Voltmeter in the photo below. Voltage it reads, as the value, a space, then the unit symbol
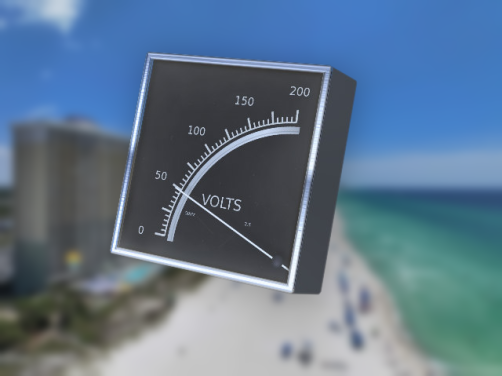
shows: 50 V
